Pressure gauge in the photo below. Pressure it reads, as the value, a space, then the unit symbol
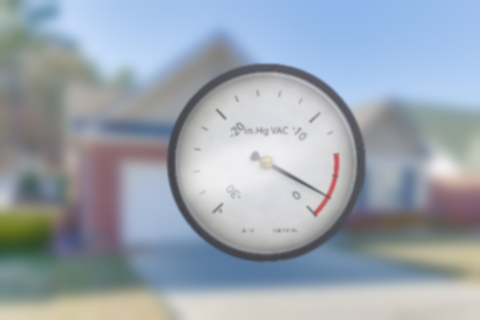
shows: -2 inHg
